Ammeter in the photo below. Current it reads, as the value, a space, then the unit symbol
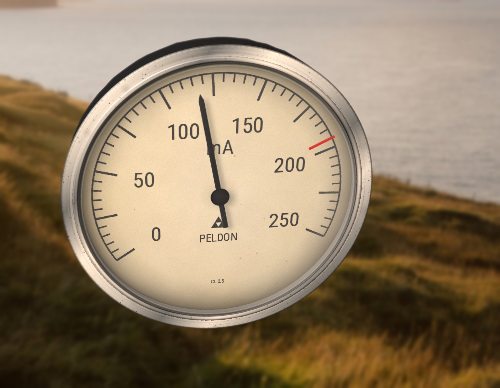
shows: 117.5 mA
